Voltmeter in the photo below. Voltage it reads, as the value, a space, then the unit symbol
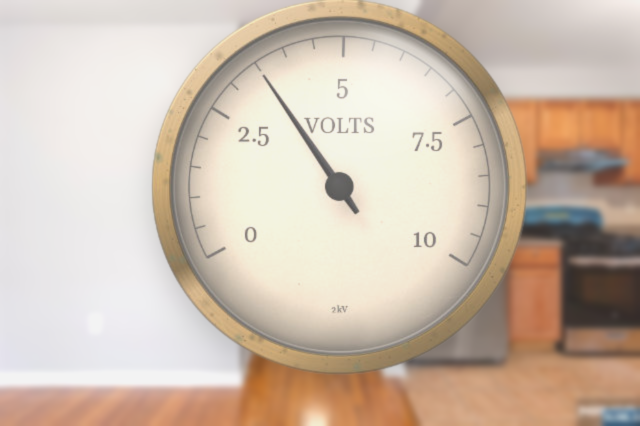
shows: 3.5 V
